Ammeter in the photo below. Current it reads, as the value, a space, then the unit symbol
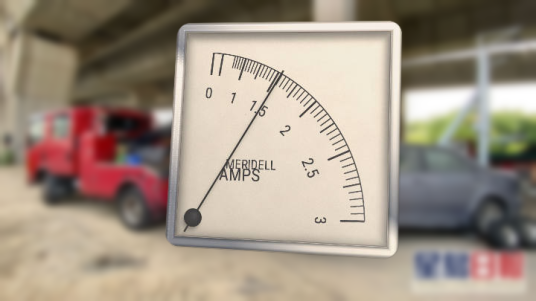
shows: 1.55 A
